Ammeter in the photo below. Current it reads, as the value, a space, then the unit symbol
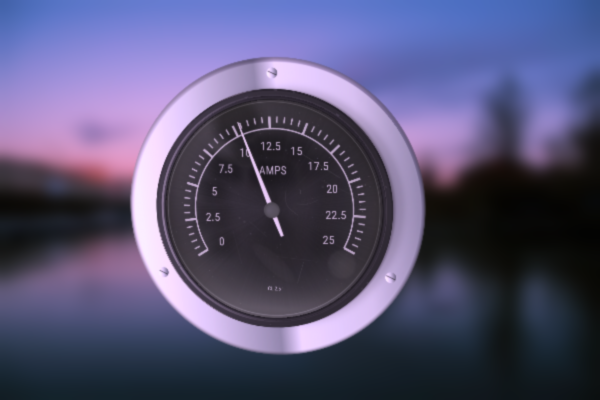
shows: 10.5 A
